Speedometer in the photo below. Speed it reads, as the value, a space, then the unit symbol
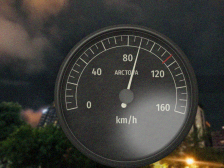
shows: 90 km/h
